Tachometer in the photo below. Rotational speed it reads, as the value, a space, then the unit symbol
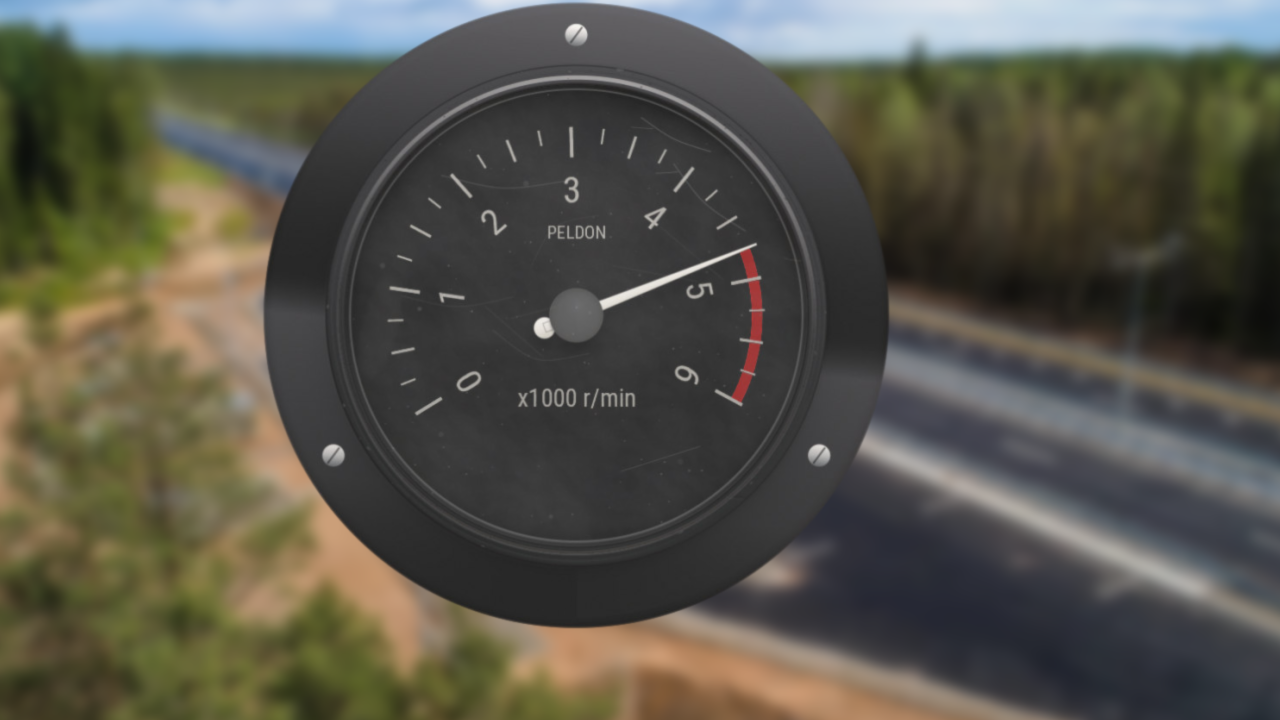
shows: 4750 rpm
